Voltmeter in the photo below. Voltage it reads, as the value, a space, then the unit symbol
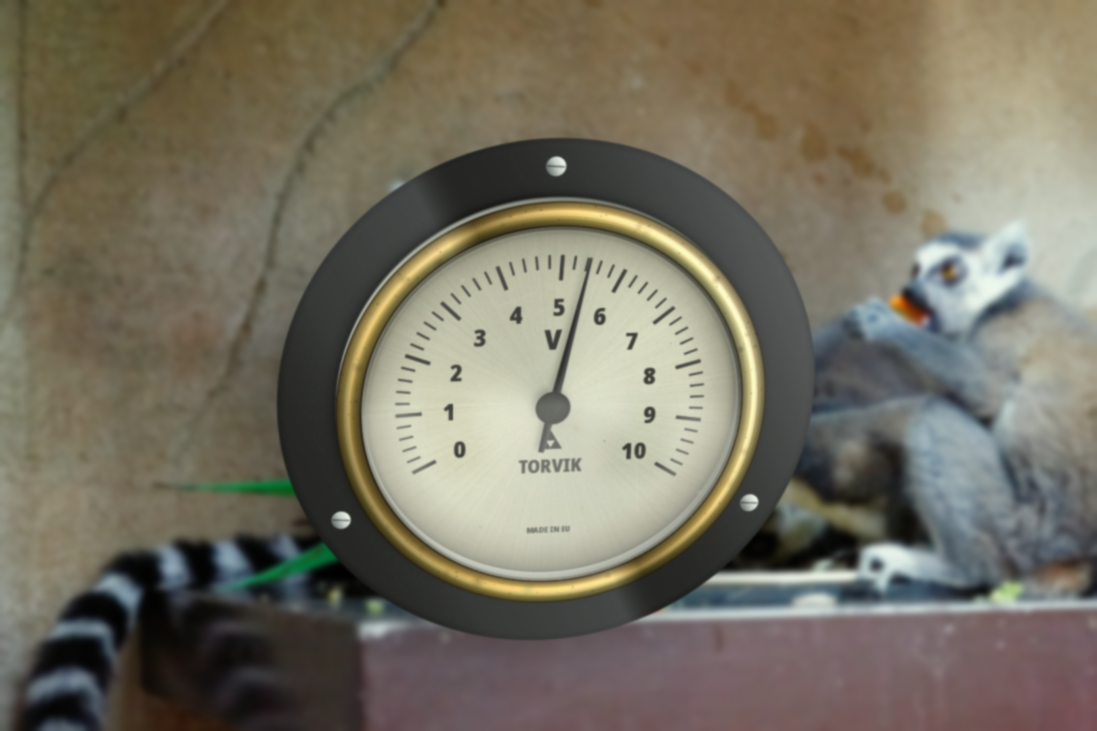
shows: 5.4 V
